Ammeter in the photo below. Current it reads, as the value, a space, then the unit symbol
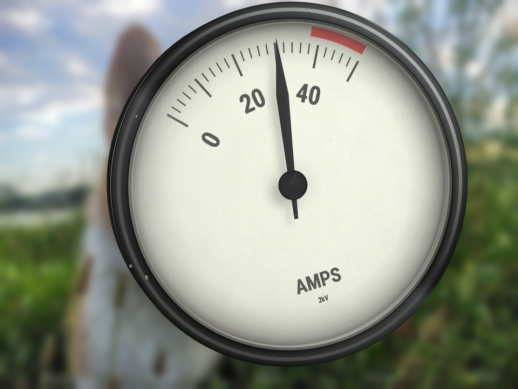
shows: 30 A
